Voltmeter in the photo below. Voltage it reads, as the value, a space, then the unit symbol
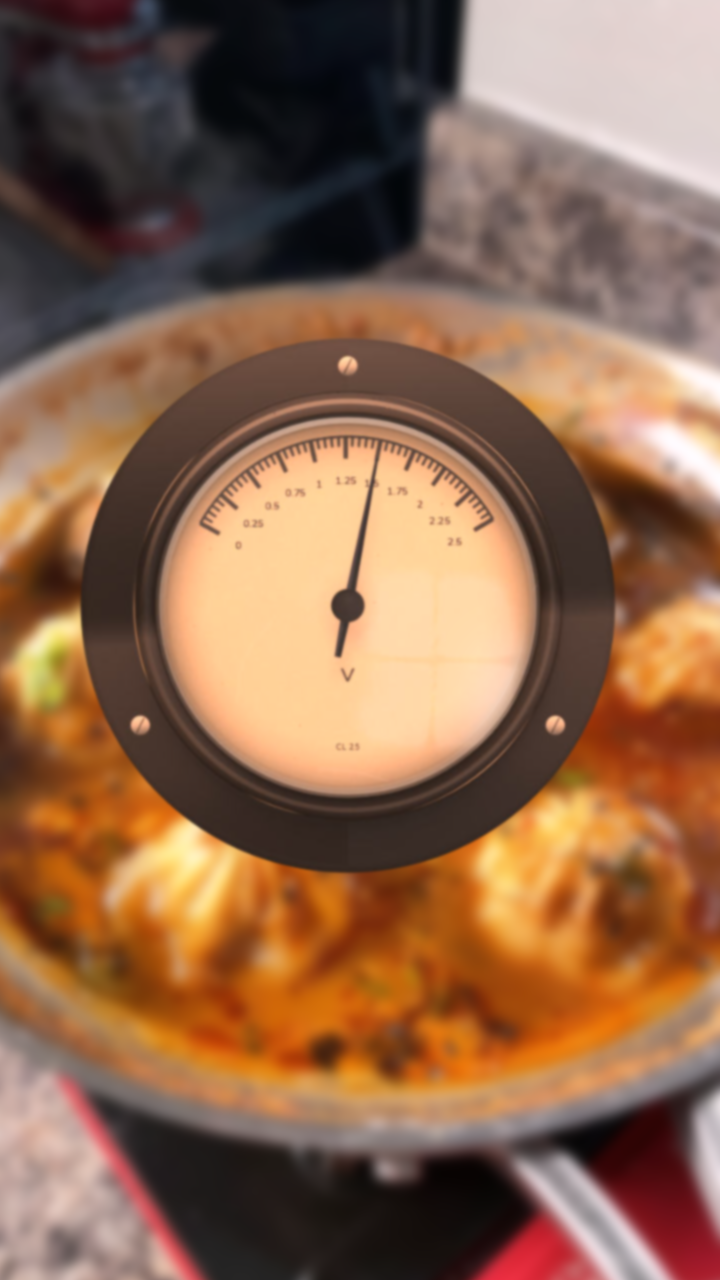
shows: 1.5 V
